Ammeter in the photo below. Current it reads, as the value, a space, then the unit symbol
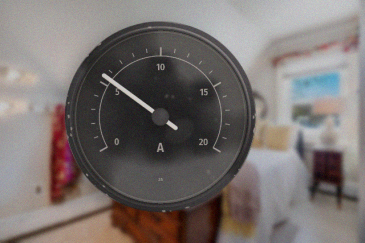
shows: 5.5 A
